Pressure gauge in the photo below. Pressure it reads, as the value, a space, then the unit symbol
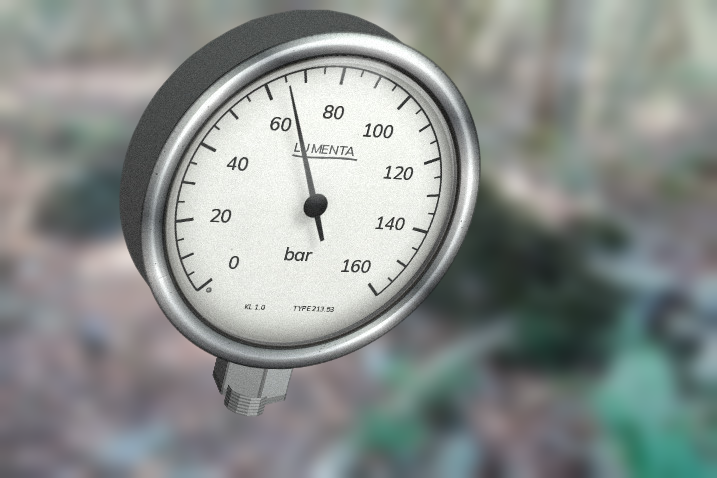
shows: 65 bar
